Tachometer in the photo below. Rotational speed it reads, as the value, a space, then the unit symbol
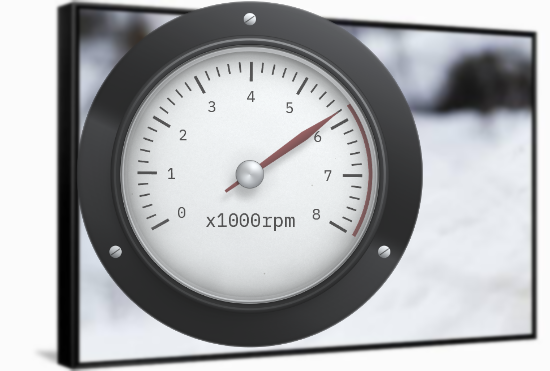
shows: 5800 rpm
